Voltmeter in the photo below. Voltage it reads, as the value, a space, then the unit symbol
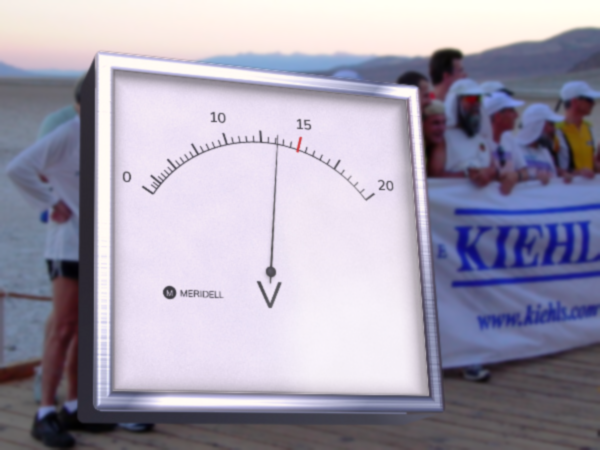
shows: 13.5 V
